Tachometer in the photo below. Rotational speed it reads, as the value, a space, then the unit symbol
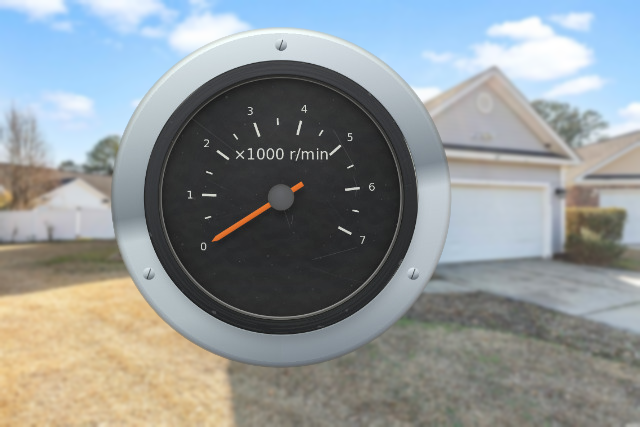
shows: 0 rpm
